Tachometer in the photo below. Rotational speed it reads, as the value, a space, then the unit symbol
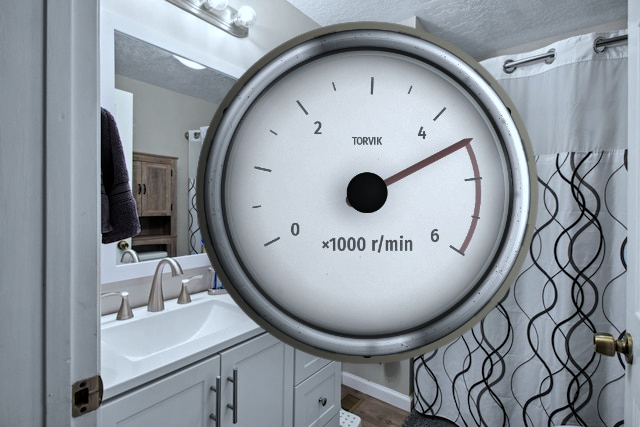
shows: 4500 rpm
